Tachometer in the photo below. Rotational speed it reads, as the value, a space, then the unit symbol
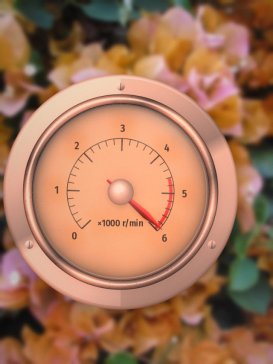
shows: 5900 rpm
